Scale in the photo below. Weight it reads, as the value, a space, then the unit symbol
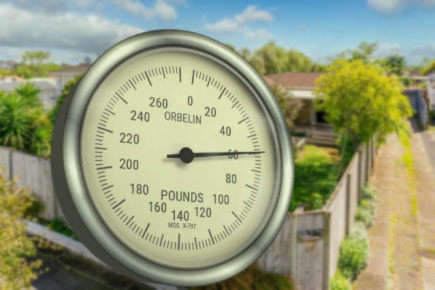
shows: 60 lb
